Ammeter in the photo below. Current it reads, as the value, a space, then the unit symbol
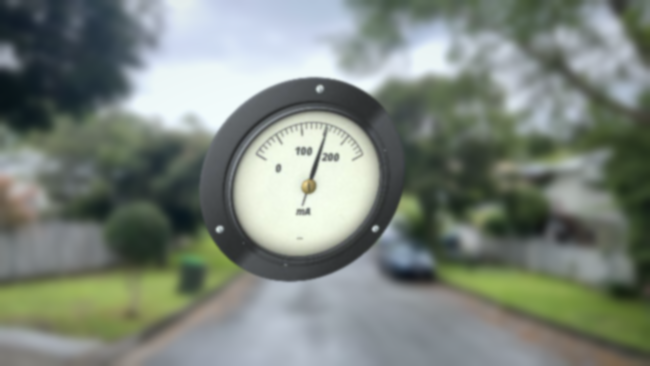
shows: 150 mA
